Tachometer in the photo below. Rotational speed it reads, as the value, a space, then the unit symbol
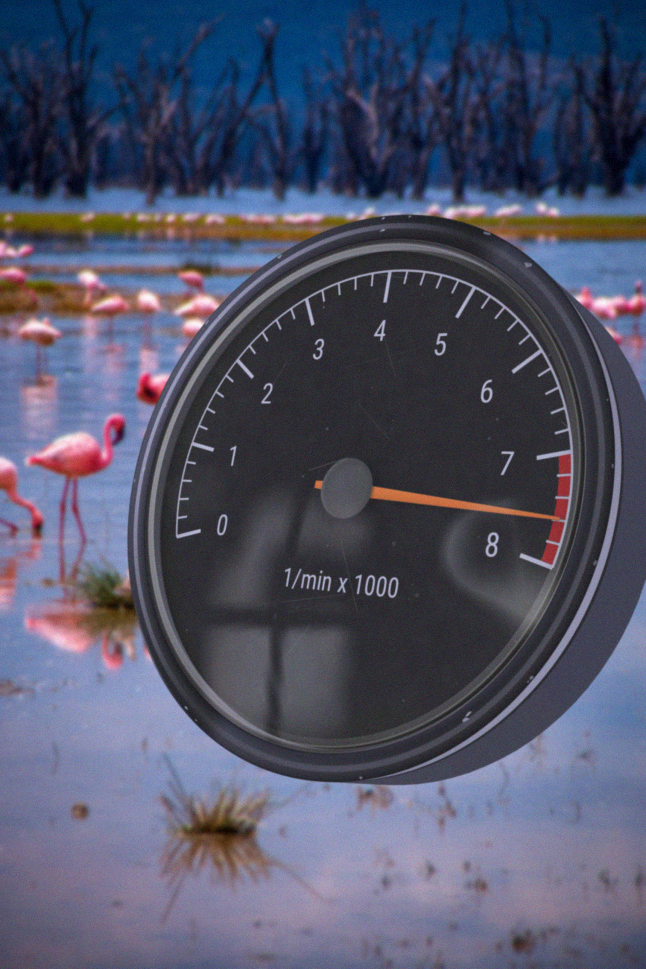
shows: 7600 rpm
